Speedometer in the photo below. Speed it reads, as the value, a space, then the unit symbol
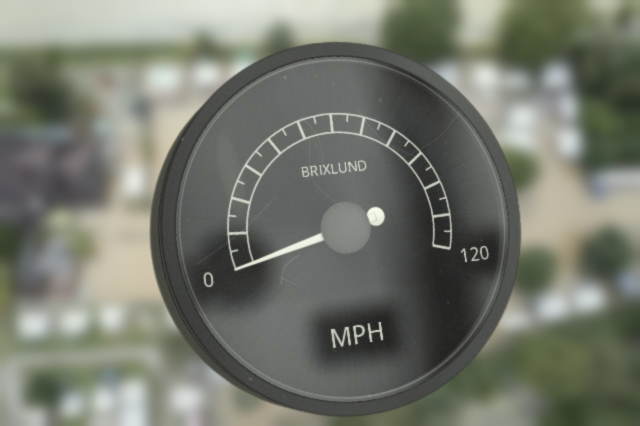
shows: 0 mph
